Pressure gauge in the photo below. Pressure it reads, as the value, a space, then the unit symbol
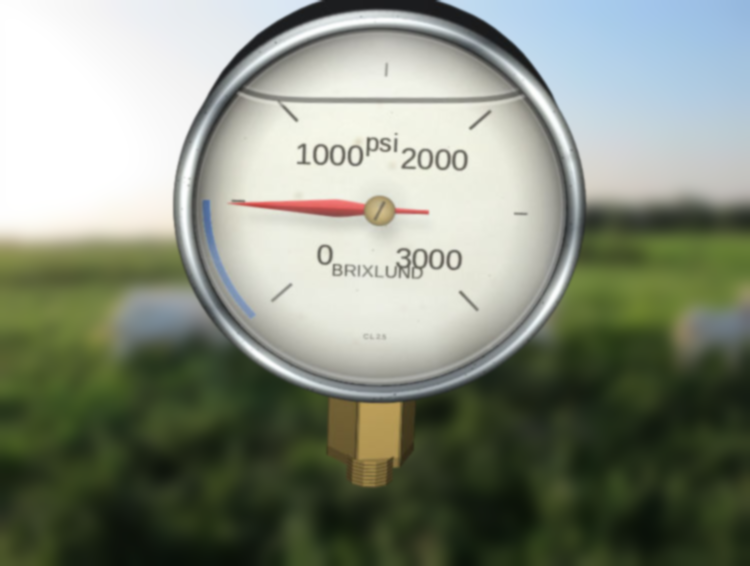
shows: 500 psi
